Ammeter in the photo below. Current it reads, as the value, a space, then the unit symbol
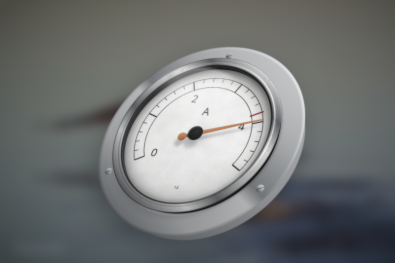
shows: 4 A
